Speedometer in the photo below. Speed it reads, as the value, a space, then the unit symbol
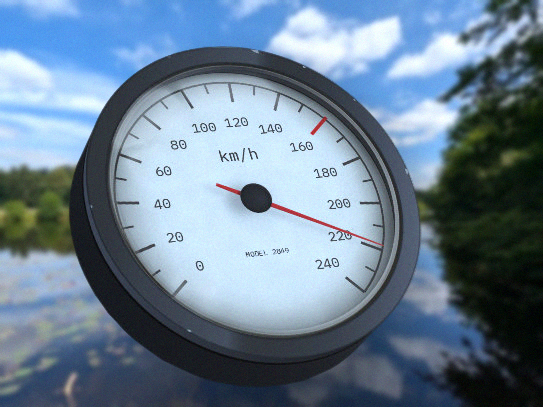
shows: 220 km/h
